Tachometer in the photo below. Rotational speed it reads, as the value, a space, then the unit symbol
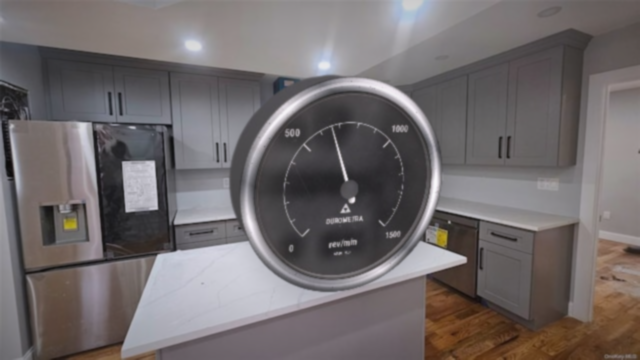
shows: 650 rpm
